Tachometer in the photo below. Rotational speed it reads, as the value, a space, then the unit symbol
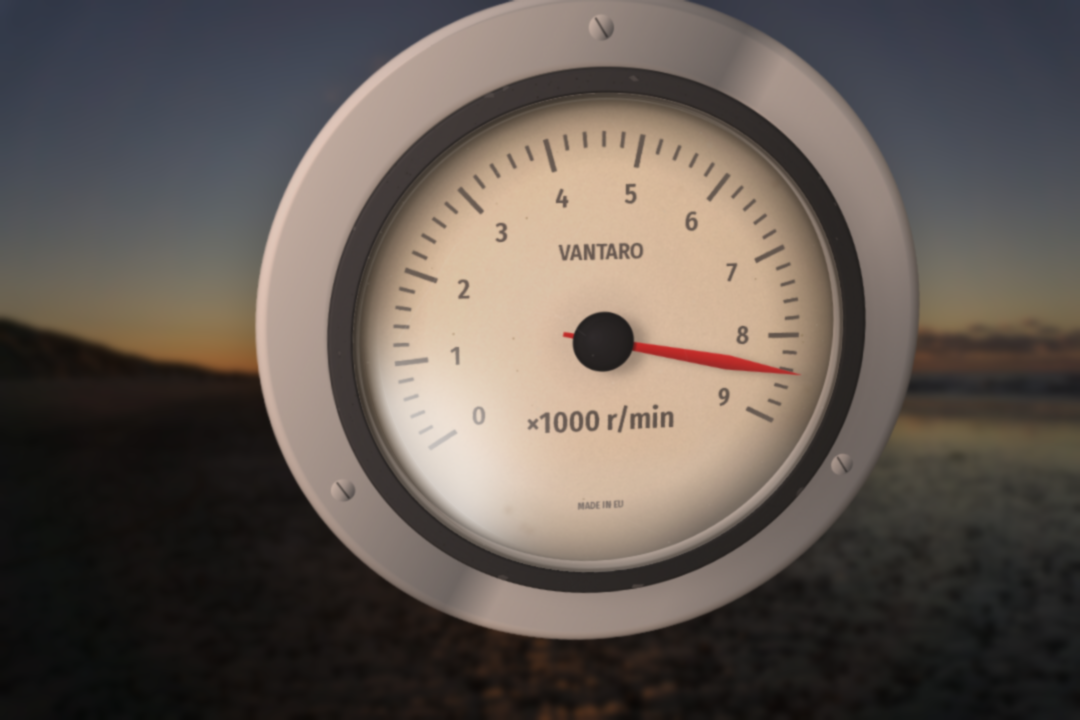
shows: 8400 rpm
